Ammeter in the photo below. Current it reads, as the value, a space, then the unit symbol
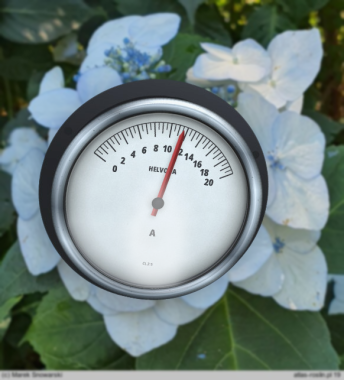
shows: 11.5 A
